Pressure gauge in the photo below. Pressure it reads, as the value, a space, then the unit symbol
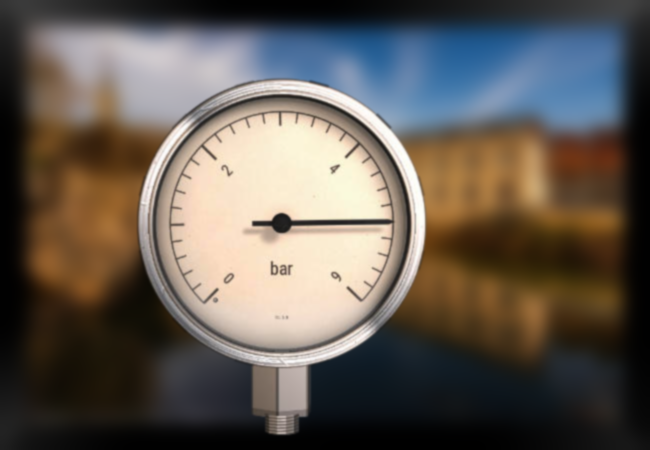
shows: 5 bar
